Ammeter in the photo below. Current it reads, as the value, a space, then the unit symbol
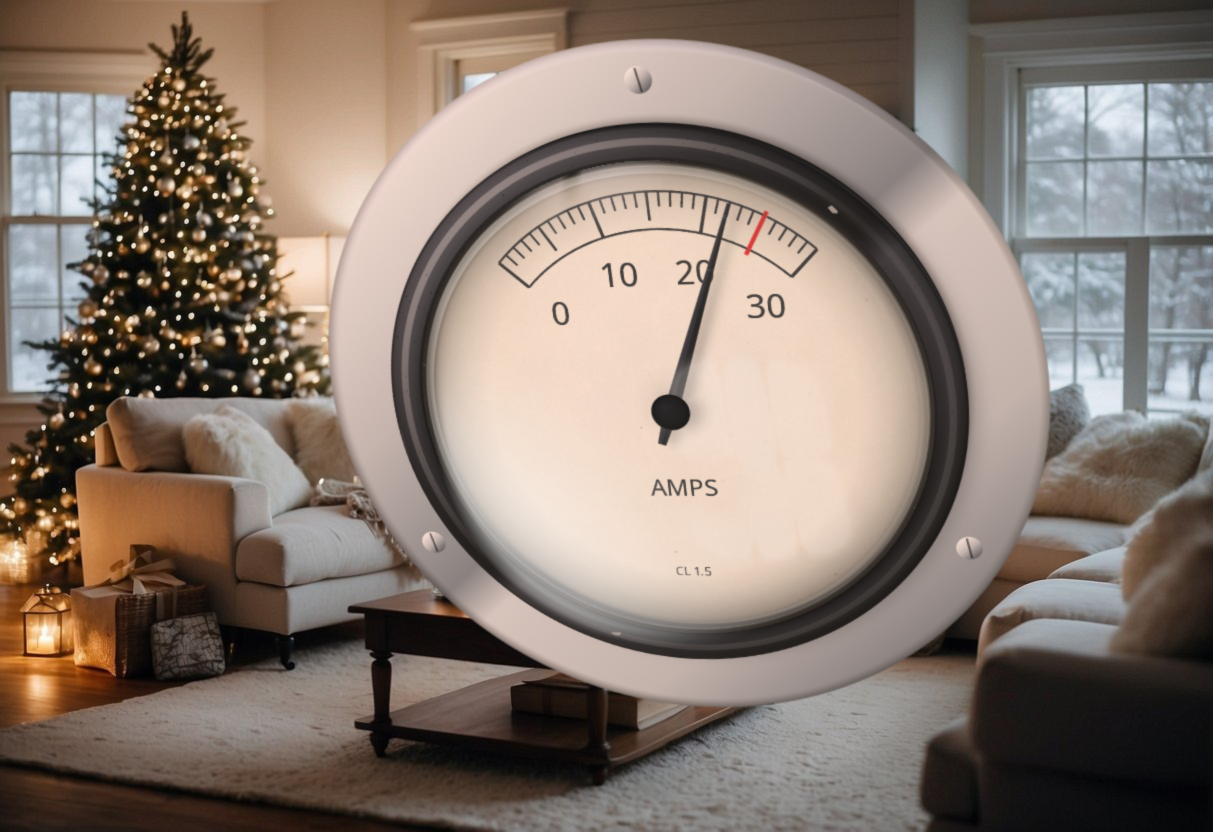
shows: 22 A
